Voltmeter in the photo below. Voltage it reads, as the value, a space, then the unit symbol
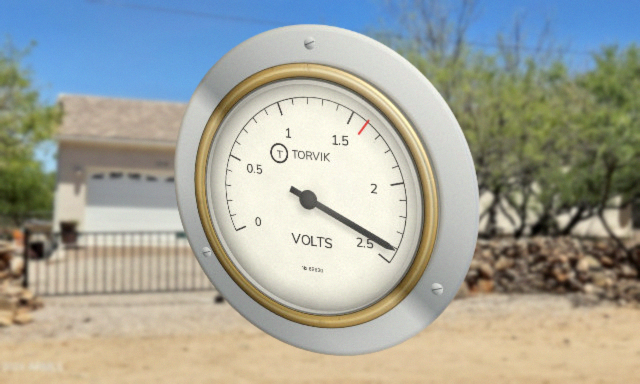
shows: 2.4 V
